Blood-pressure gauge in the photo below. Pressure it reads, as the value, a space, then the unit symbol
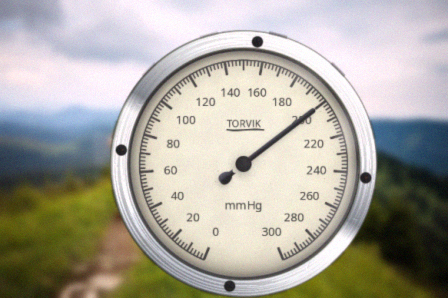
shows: 200 mmHg
